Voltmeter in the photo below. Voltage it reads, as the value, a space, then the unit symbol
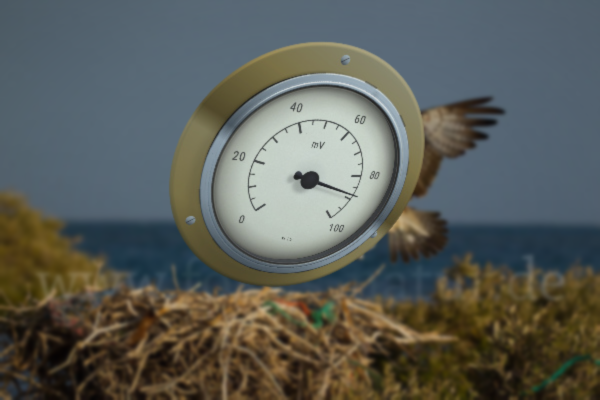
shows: 87.5 mV
